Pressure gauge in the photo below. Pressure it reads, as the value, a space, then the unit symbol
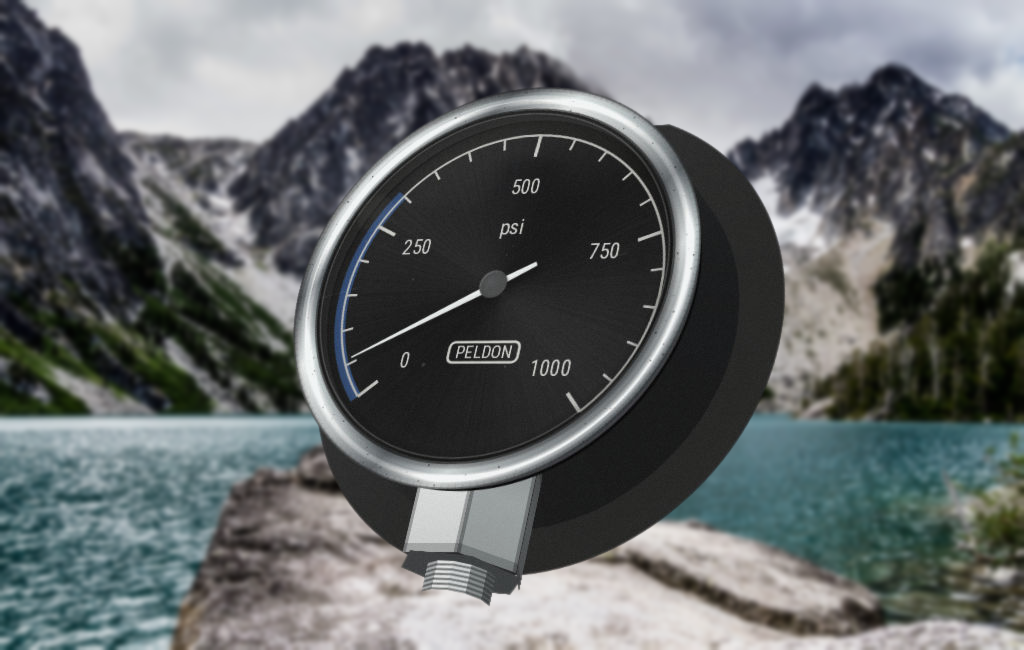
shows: 50 psi
